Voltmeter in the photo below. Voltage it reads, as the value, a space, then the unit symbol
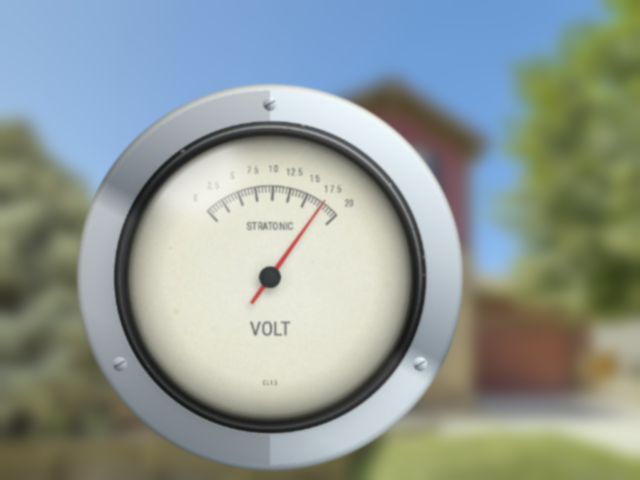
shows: 17.5 V
